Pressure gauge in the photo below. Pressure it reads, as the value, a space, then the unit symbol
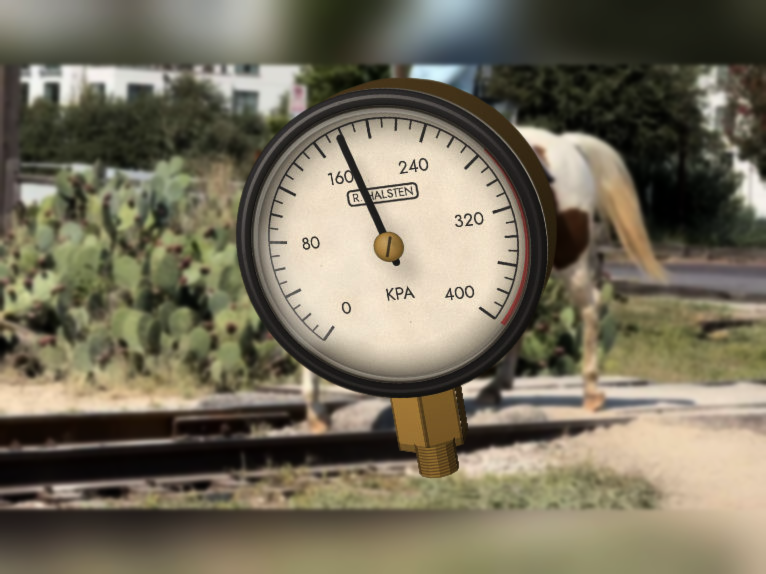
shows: 180 kPa
